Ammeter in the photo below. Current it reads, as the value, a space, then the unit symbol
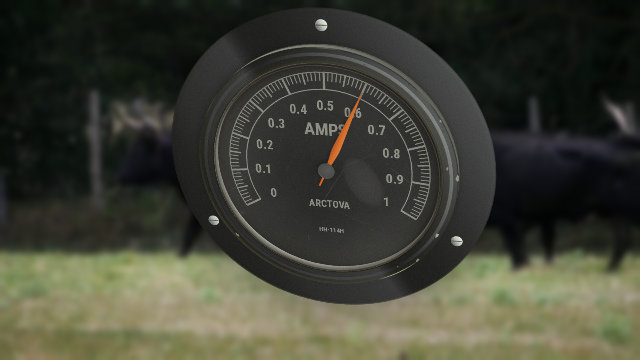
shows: 0.6 A
